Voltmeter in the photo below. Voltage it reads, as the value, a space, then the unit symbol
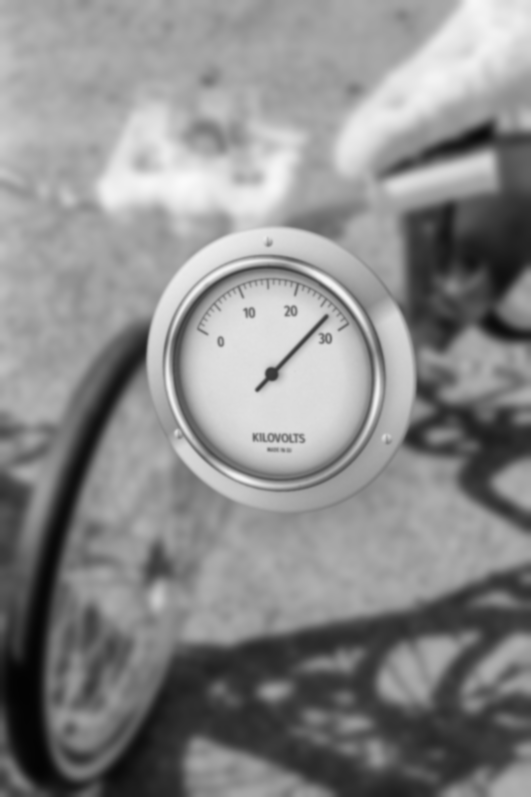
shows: 27 kV
